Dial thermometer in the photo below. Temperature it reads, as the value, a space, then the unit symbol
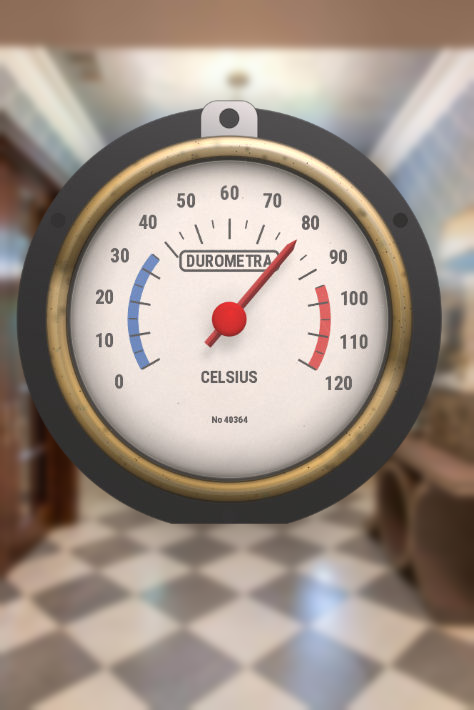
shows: 80 °C
